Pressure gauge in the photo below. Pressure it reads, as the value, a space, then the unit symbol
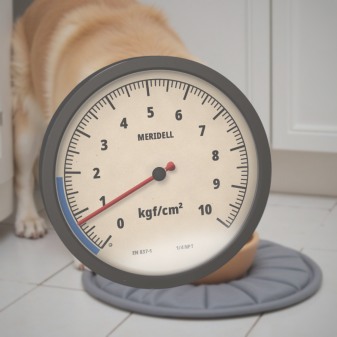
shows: 0.8 kg/cm²
